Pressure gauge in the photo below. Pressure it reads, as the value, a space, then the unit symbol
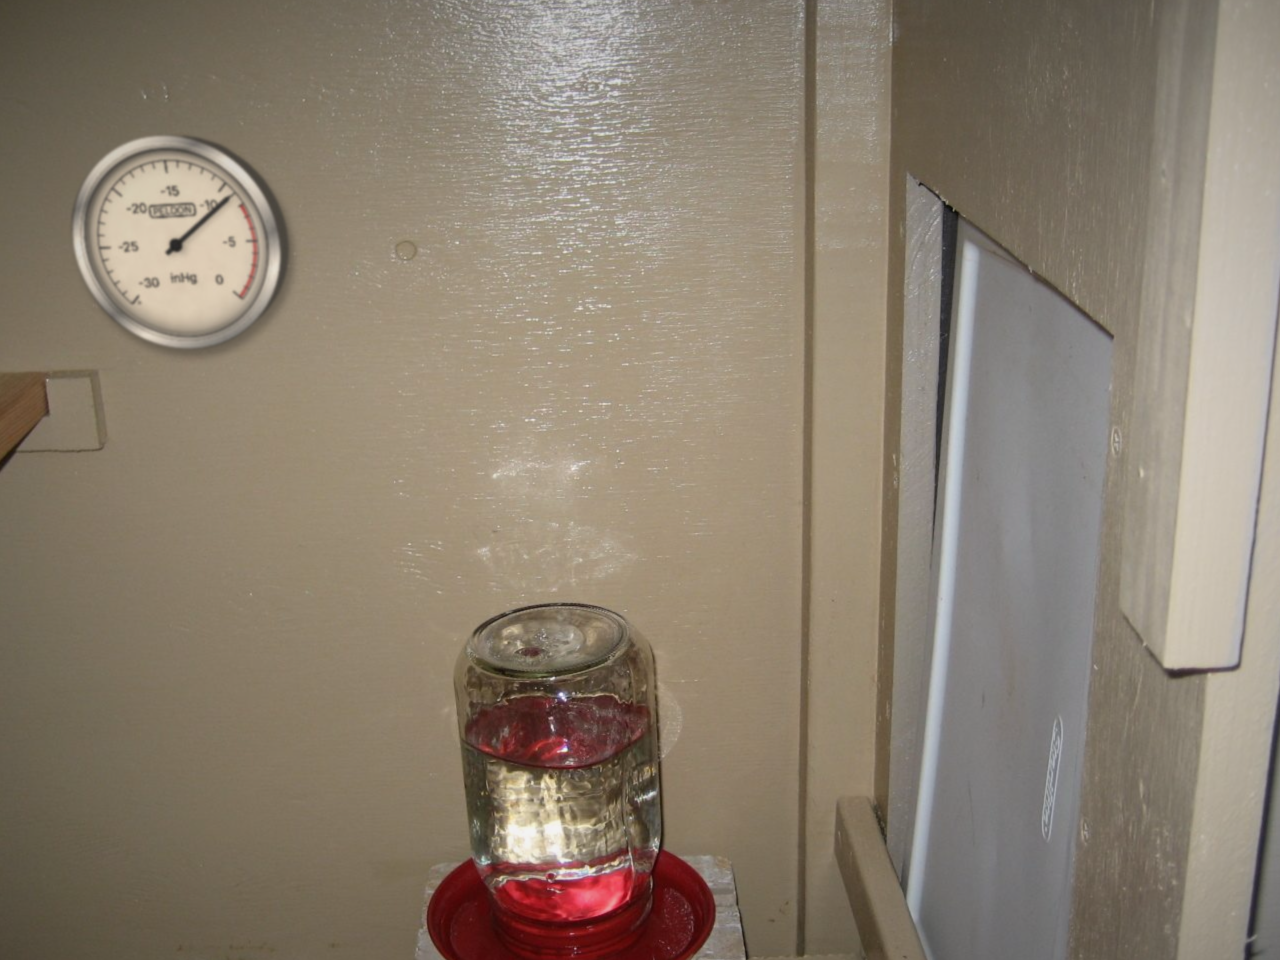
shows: -9 inHg
